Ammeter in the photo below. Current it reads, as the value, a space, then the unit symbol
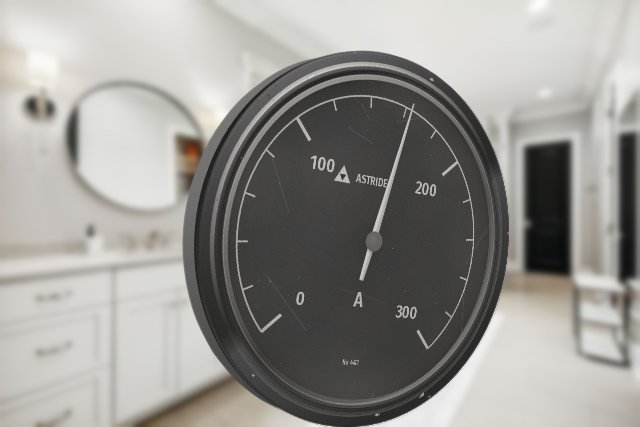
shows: 160 A
